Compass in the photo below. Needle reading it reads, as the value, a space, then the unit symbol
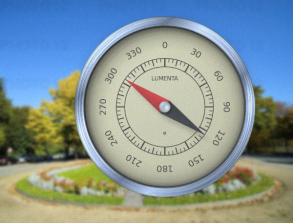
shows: 305 °
